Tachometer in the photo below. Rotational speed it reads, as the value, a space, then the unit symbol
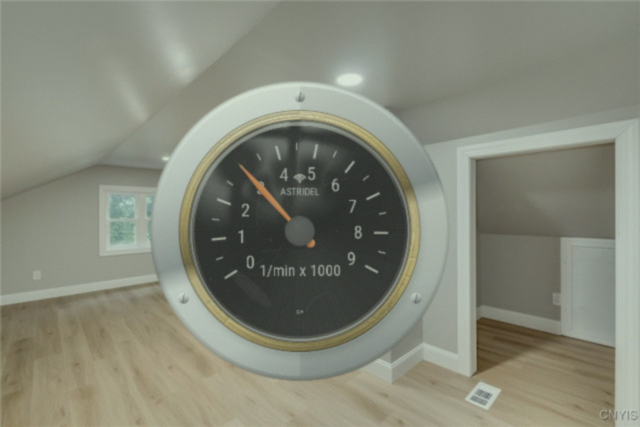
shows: 3000 rpm
